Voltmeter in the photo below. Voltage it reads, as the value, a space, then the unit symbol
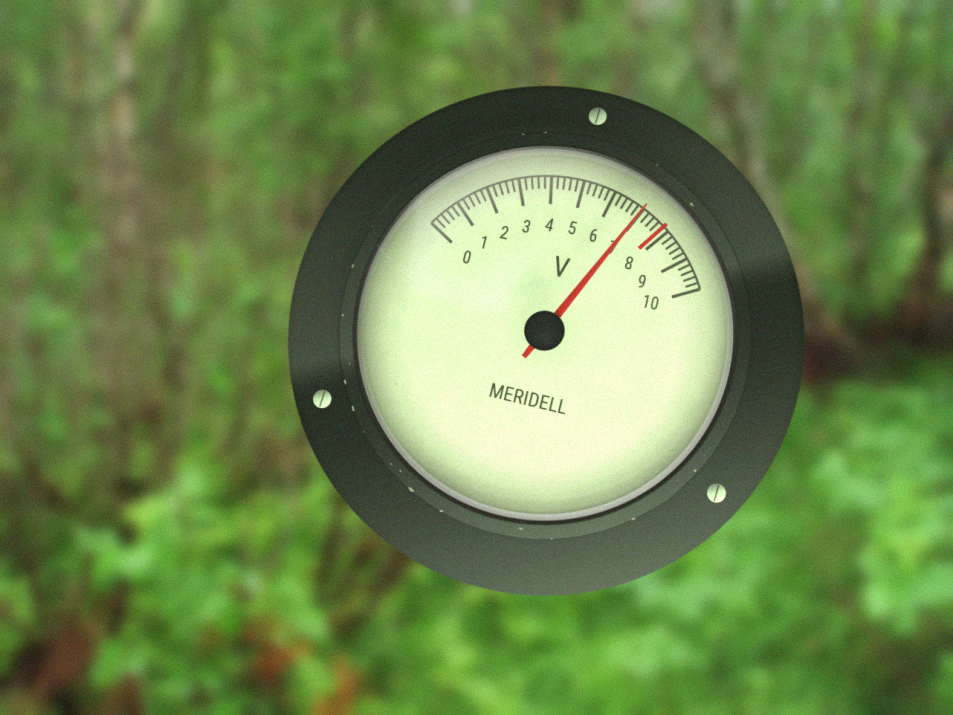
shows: 7 V
